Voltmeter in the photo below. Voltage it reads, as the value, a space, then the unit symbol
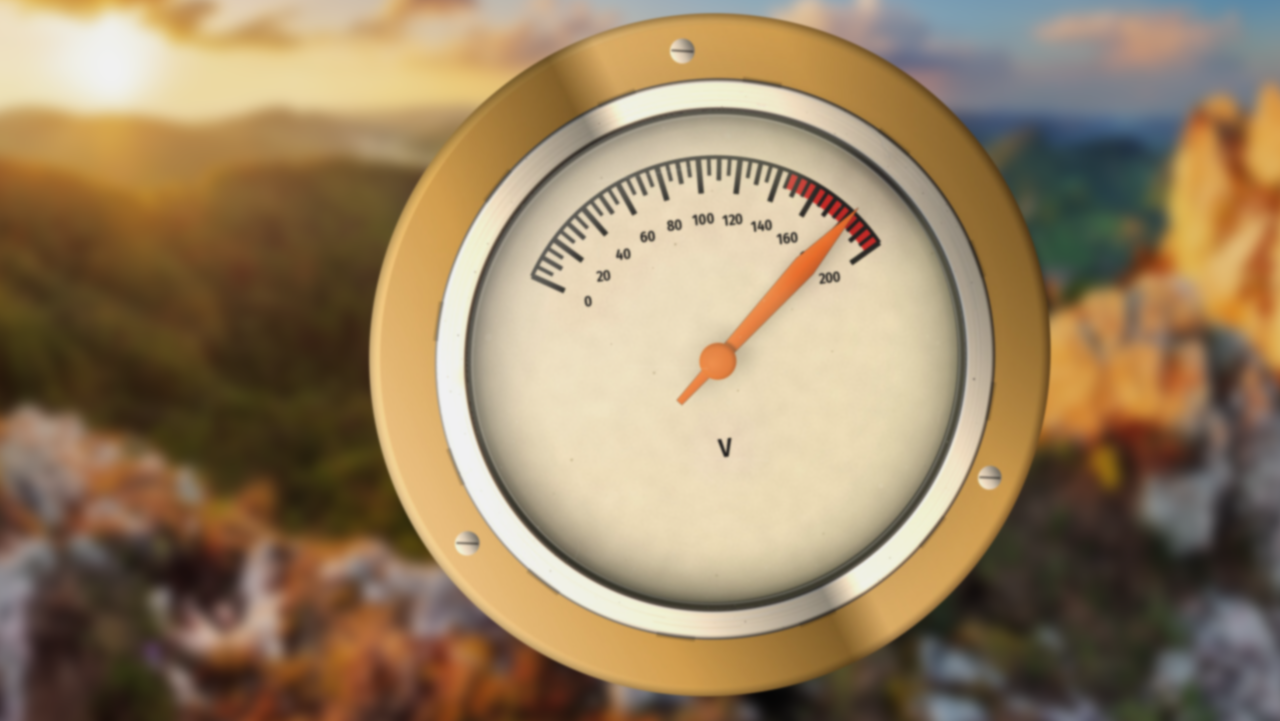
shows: 180 V
